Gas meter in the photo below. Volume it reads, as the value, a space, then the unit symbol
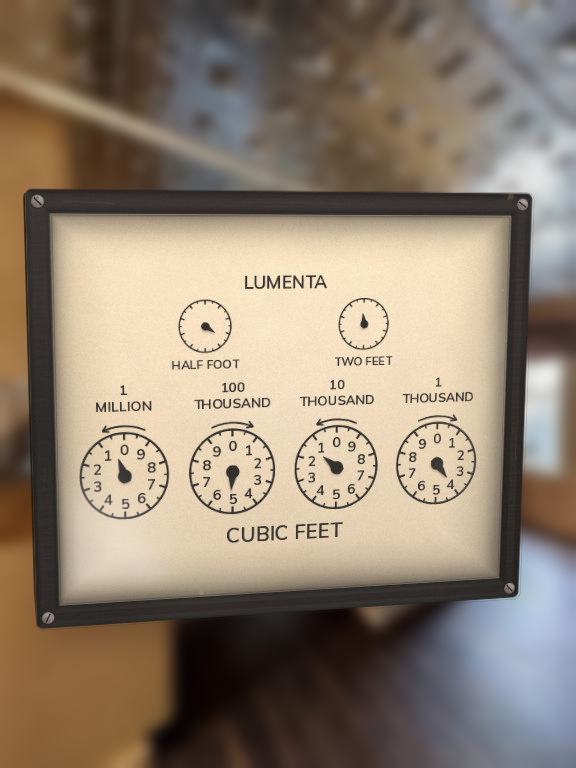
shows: 51400 ft³
